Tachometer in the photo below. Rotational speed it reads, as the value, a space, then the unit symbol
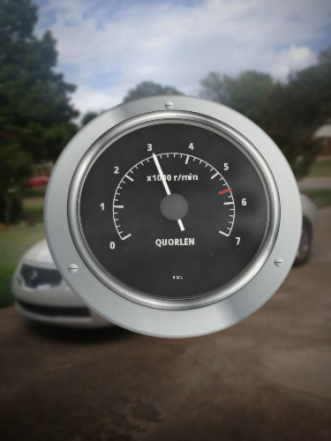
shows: 3000 rpm
